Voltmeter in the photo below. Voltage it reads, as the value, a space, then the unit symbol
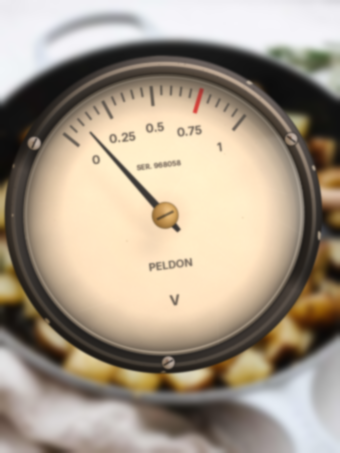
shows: 0.1 V
